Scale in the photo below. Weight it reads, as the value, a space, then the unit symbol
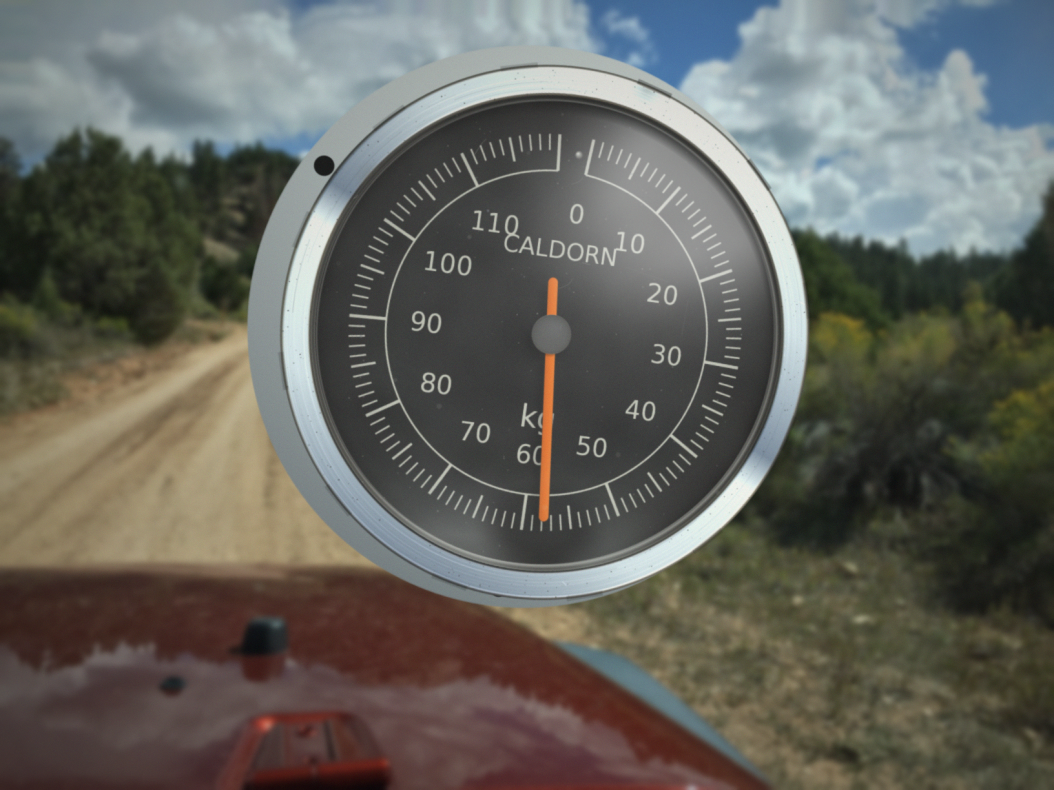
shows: 58 kg
